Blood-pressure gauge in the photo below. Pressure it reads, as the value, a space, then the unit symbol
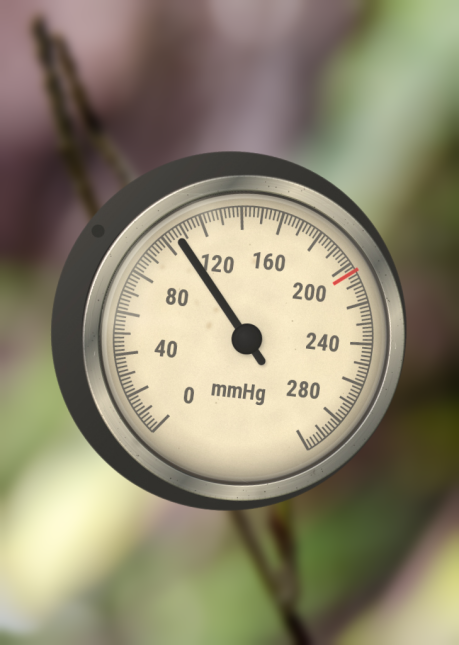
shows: 106 mmHg
